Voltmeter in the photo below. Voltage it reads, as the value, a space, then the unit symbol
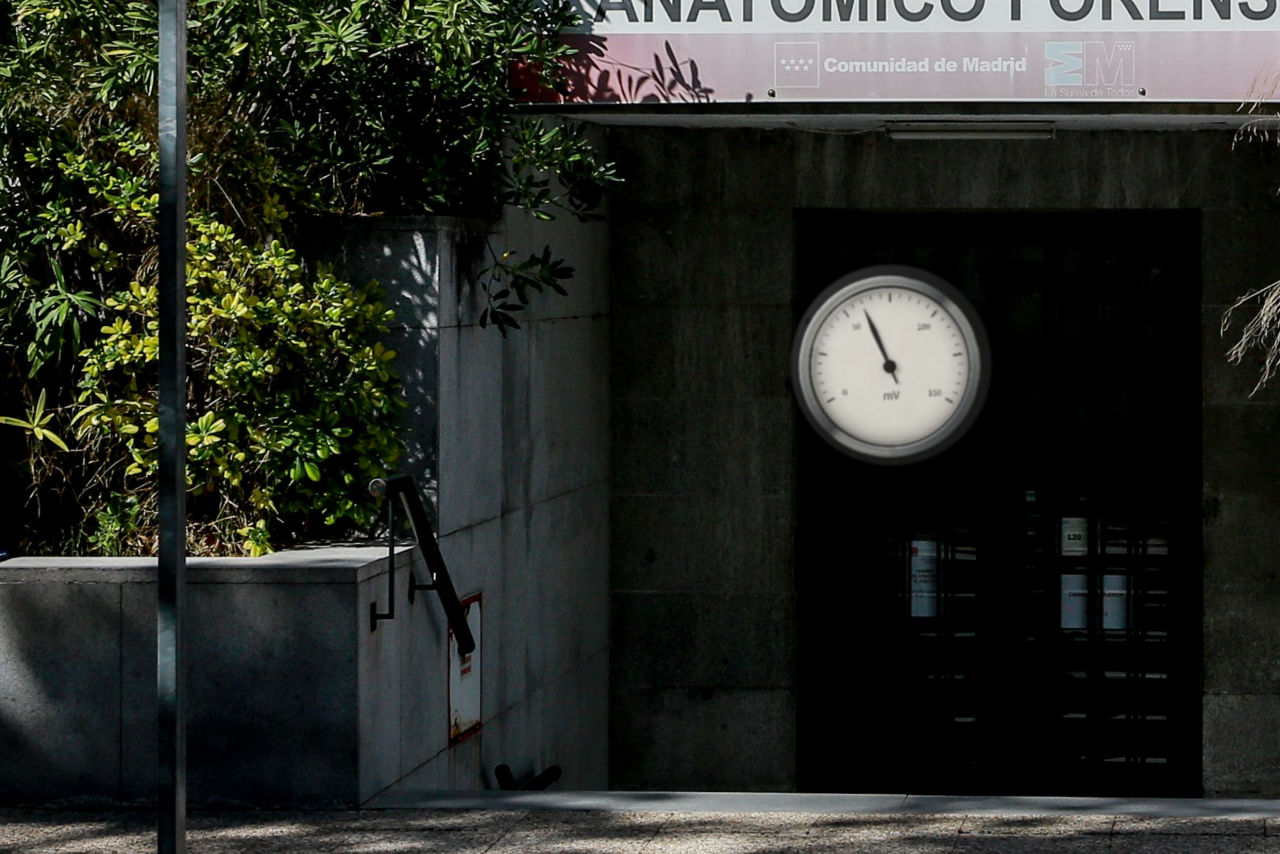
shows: 60 mV
